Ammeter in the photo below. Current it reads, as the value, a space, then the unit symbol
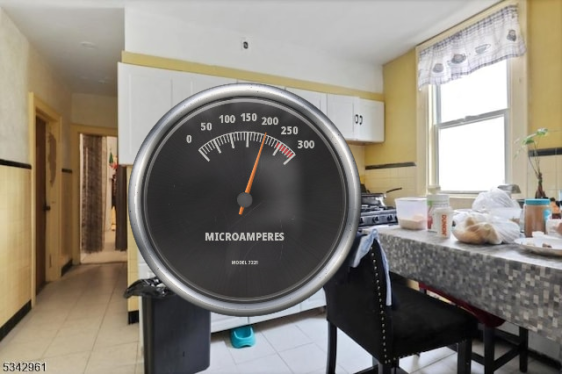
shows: 200 µA
